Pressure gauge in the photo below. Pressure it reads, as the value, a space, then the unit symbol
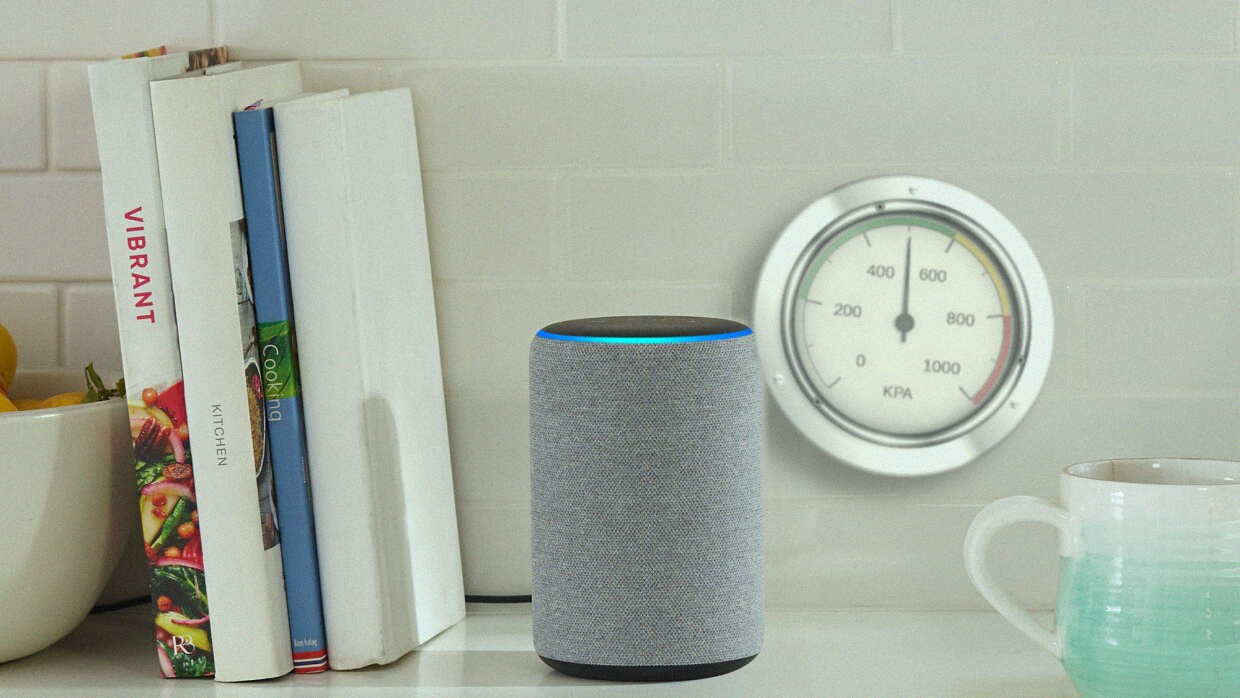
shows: 500 kPa
